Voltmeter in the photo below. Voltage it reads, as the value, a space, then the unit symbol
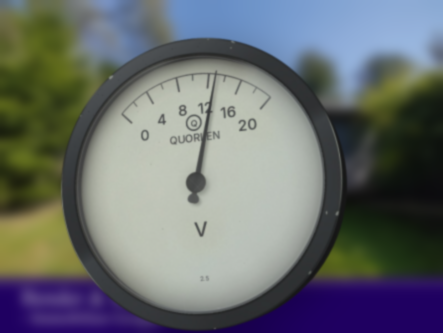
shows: 13 V
